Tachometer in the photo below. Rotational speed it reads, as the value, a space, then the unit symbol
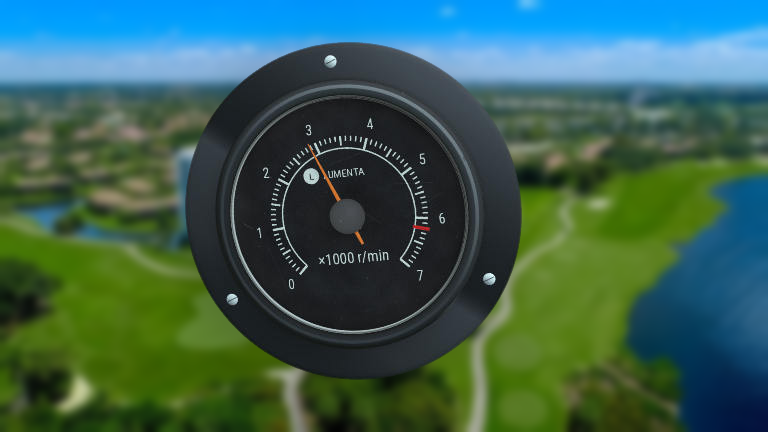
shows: 2900 rpm
